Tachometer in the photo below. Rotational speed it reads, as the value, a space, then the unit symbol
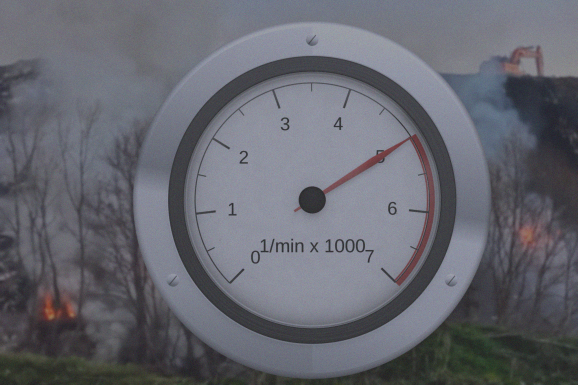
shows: 5000 rpm
